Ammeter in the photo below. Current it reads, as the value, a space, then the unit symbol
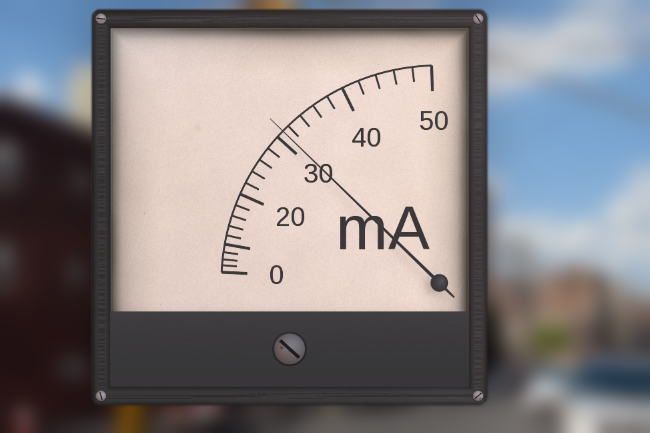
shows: 31 mA
